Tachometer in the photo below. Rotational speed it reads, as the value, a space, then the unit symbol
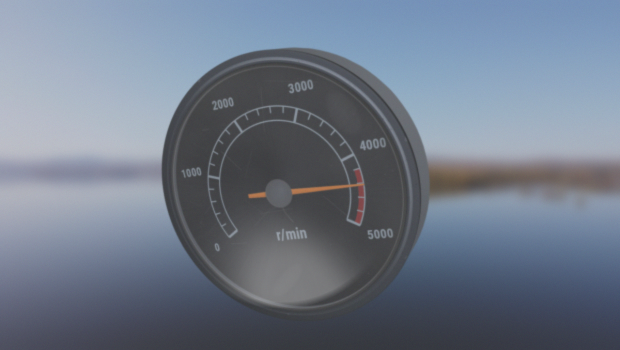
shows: 4400 rpm
